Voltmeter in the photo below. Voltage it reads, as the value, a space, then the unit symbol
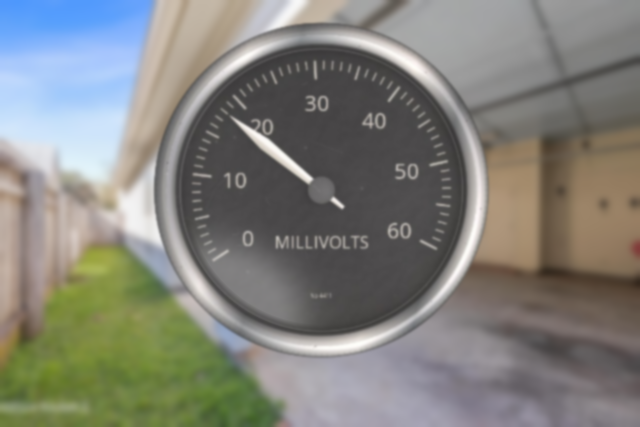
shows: 18 mV
